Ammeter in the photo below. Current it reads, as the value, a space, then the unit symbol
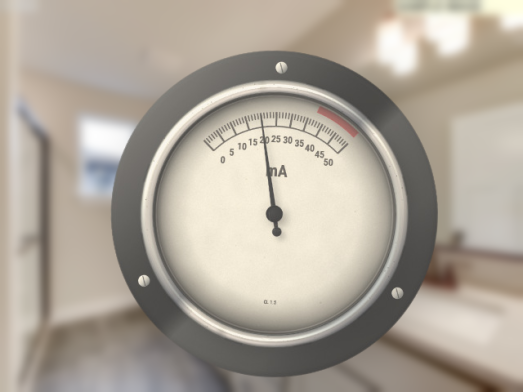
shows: 20 mA
